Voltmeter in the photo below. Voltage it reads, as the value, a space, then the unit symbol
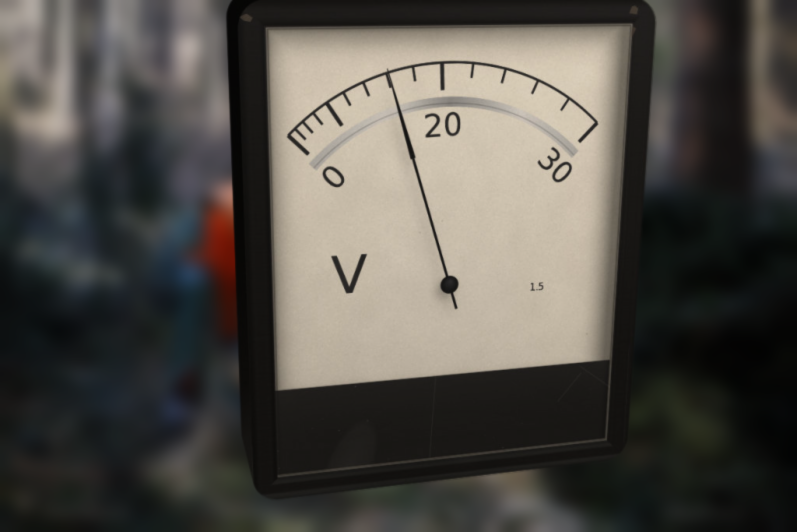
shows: 16 V
